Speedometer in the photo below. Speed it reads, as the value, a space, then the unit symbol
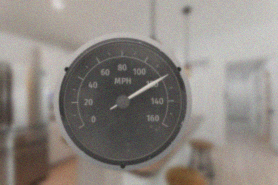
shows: 120 mph
